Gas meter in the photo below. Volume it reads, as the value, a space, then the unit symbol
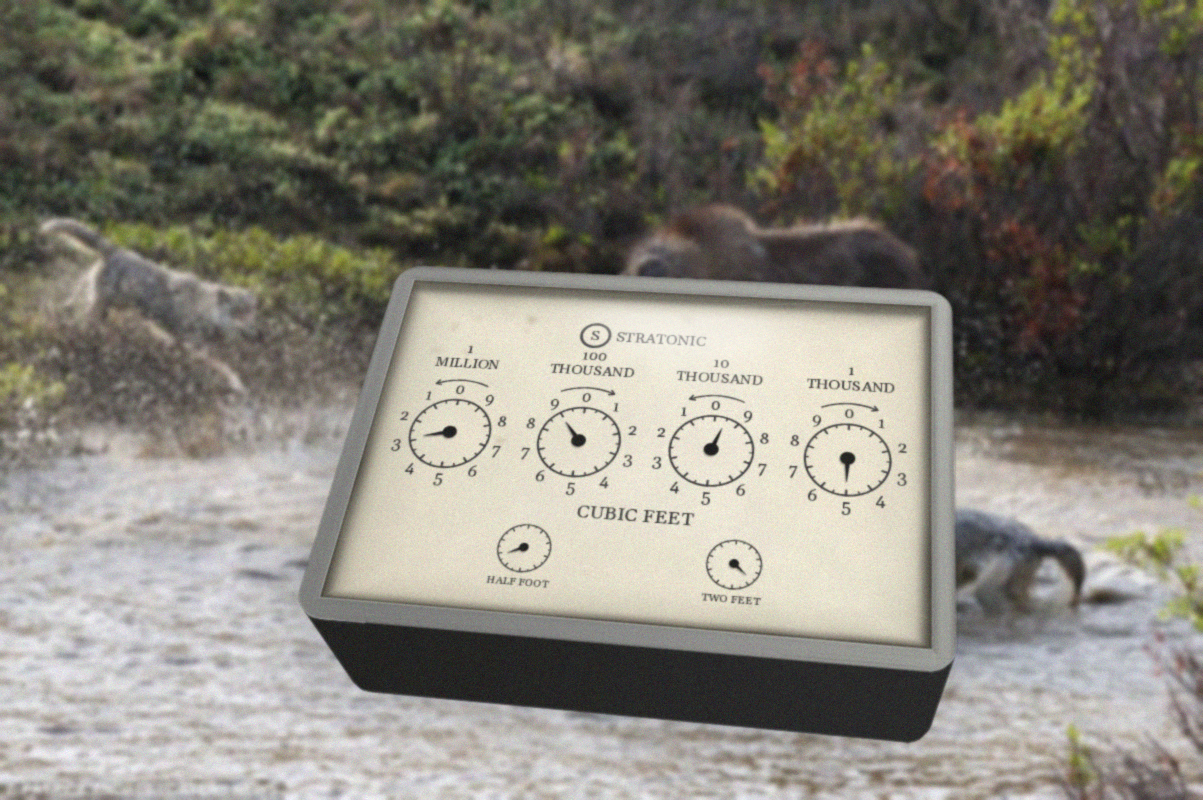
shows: 289500 ft³
